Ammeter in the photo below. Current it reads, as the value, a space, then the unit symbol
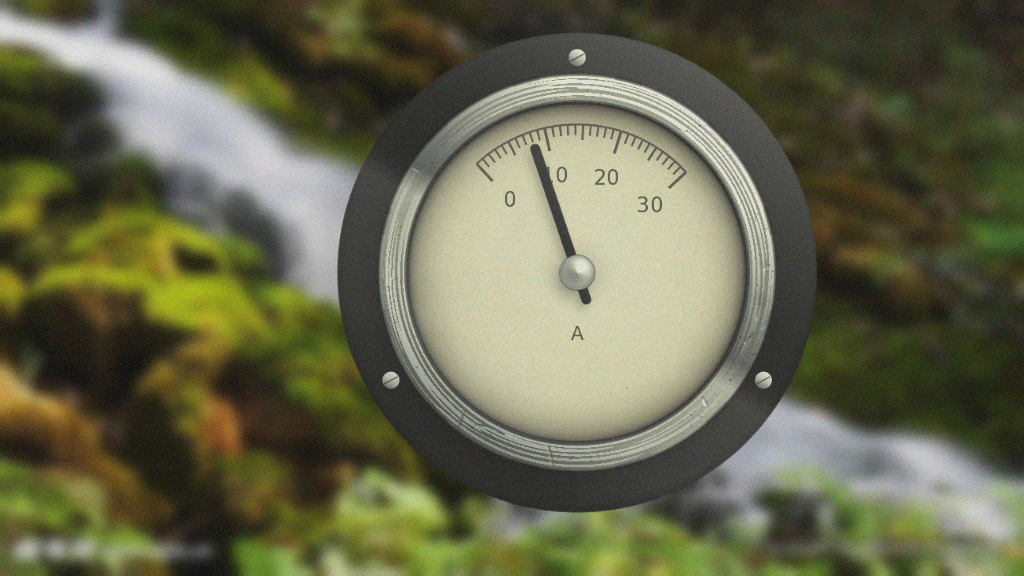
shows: 8 A
